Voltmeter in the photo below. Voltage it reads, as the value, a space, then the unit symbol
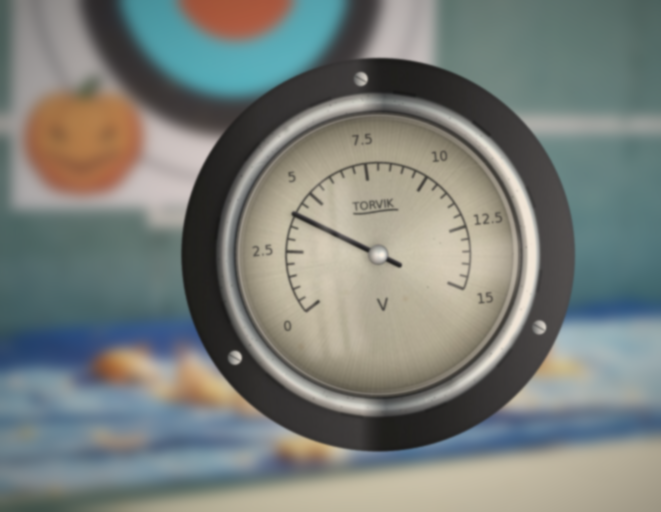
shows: 4 V
